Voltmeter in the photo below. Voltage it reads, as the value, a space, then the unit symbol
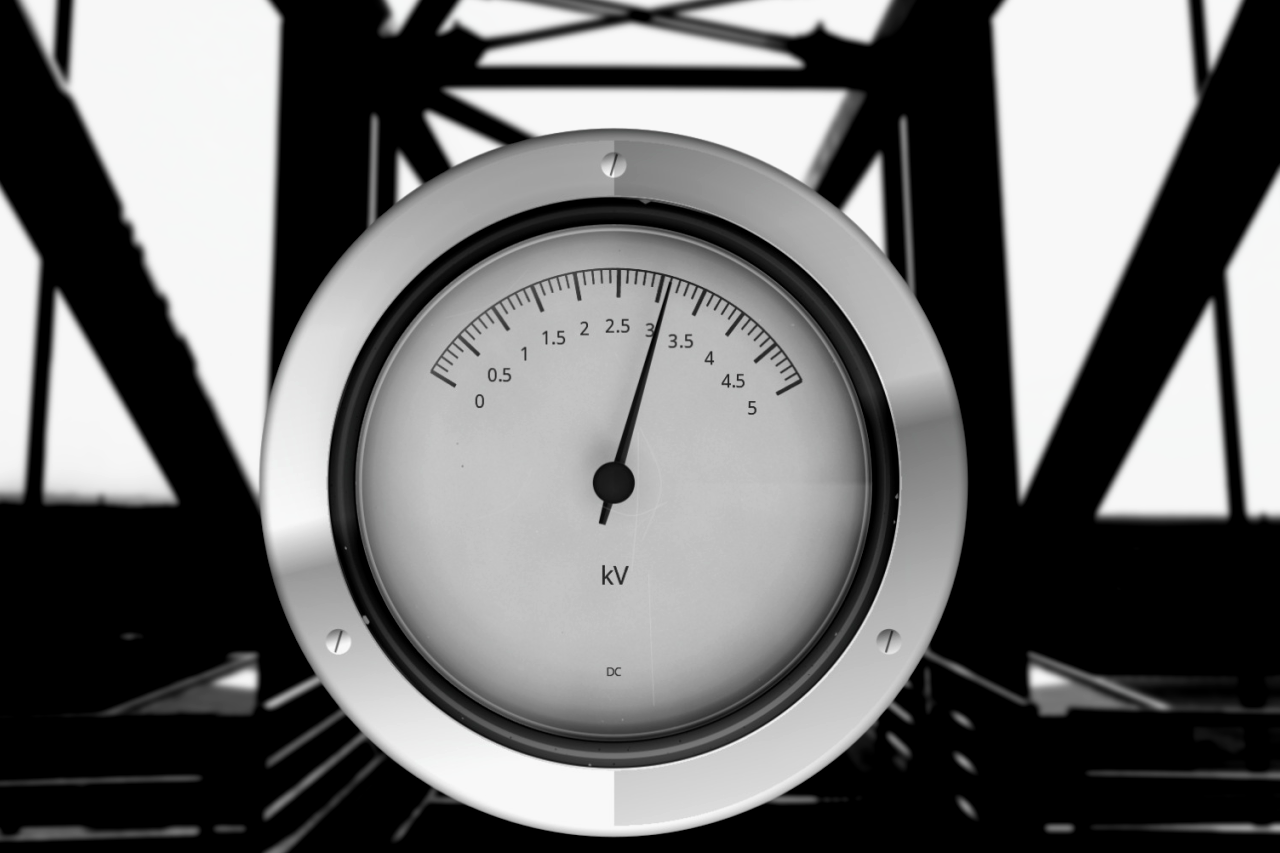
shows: 3.1 kV
